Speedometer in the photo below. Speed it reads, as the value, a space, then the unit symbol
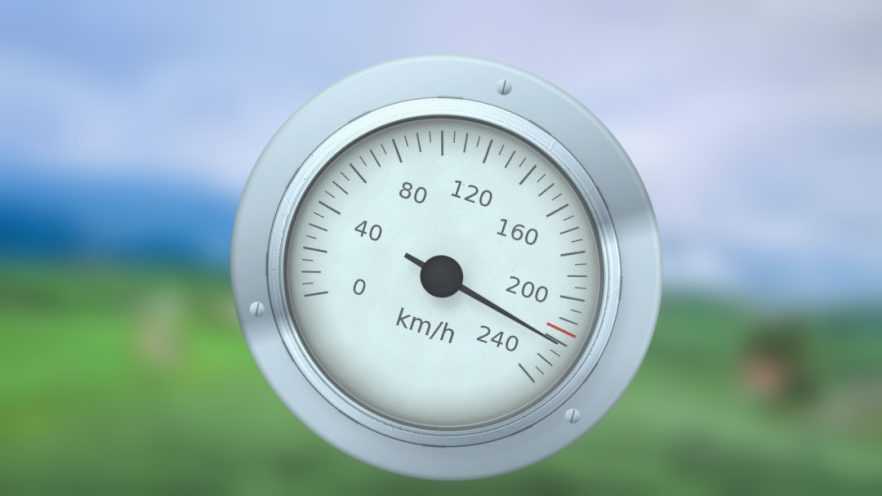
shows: 220 km/h
